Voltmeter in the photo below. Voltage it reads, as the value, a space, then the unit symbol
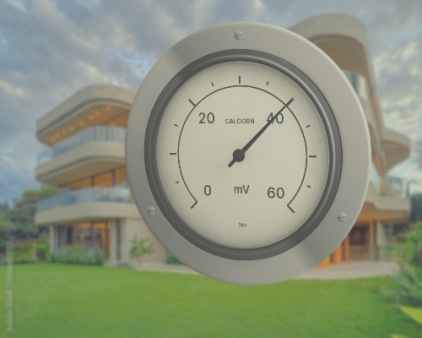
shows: 40 mV
